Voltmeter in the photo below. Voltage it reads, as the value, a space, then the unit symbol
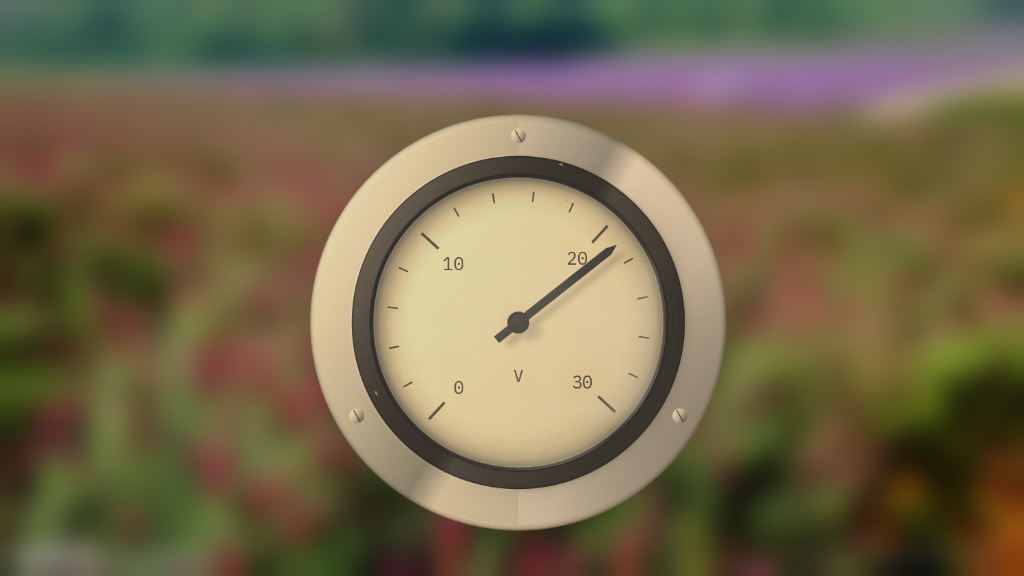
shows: 21 V
